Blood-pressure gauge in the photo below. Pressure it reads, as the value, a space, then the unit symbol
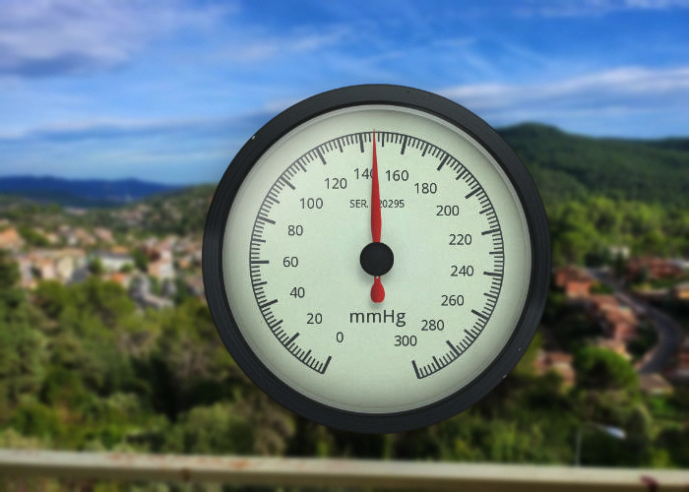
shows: 146 mmHg
